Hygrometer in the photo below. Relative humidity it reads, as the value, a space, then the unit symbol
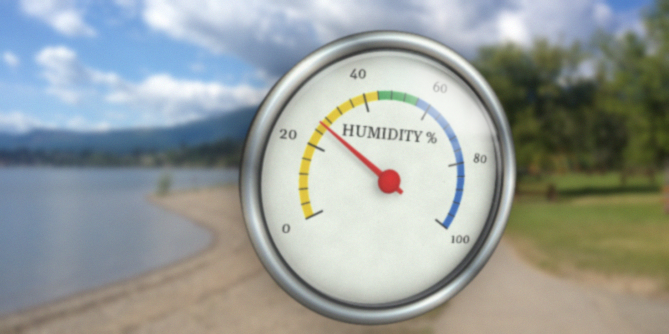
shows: 26 %
